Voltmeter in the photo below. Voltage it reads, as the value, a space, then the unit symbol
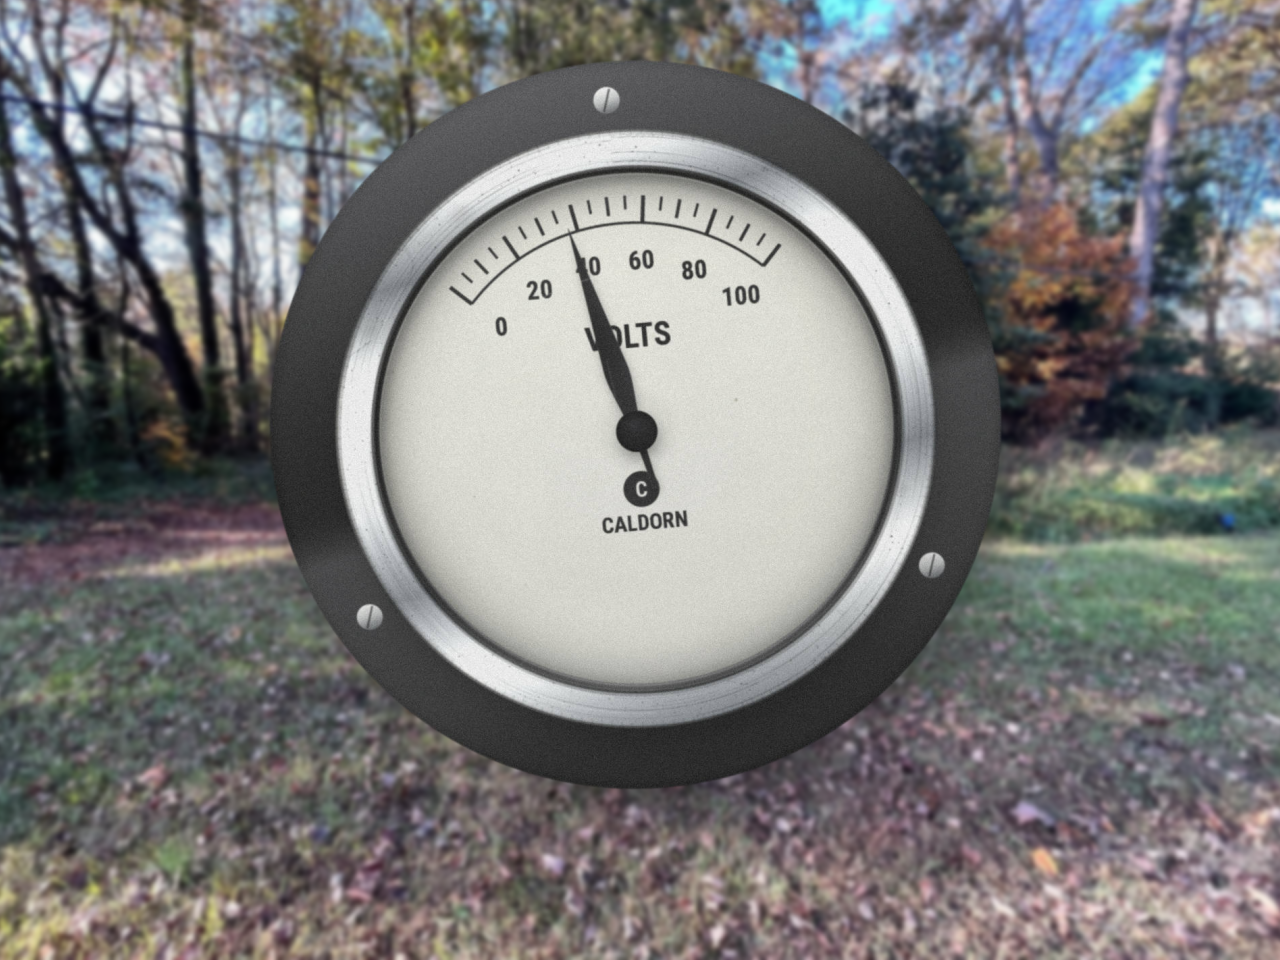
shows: 37.5 V
